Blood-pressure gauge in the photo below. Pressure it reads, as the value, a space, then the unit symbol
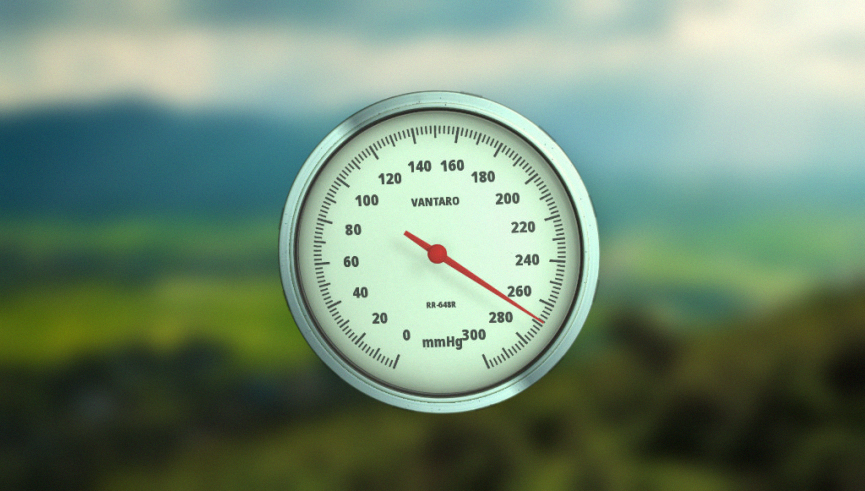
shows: 268 mmHg
